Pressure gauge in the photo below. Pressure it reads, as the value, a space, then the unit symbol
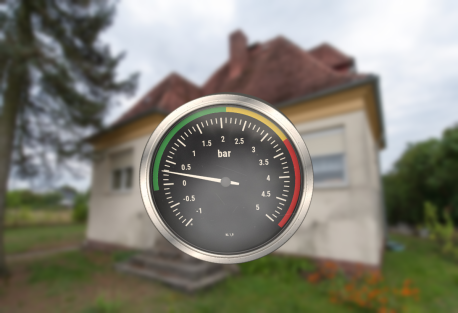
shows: 0.3 bar
